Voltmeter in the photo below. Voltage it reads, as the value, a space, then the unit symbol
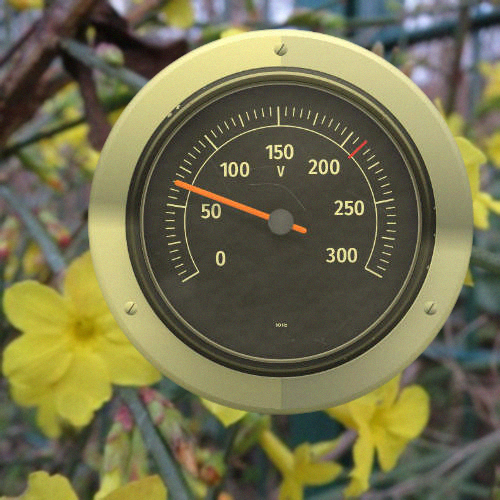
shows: 65 V
